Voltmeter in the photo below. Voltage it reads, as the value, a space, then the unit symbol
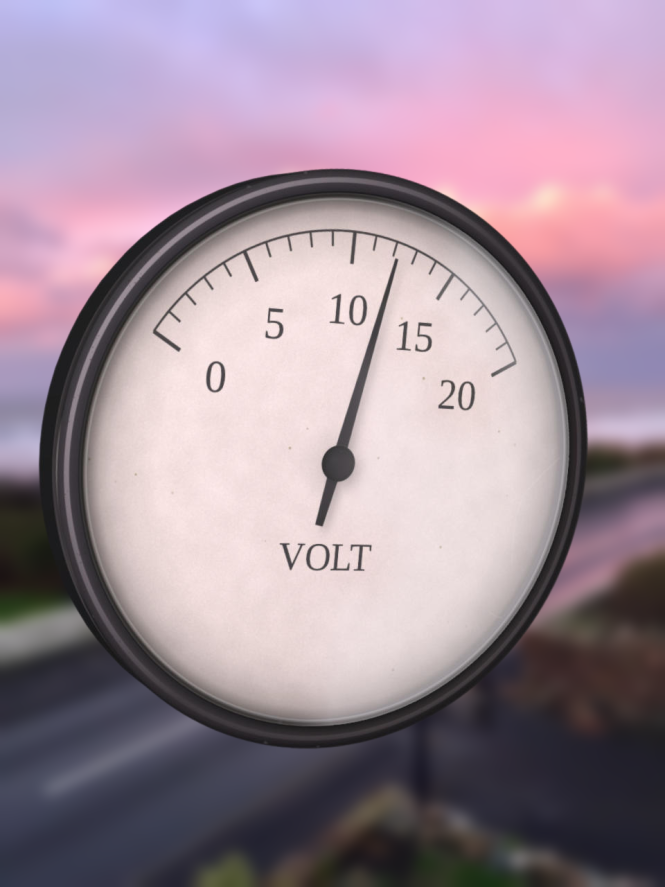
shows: 12 V
